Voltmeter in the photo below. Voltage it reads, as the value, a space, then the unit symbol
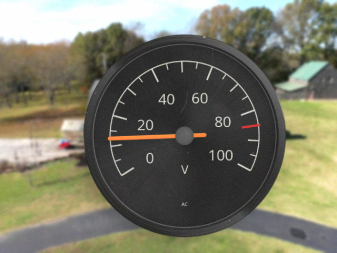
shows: 12.5 V
